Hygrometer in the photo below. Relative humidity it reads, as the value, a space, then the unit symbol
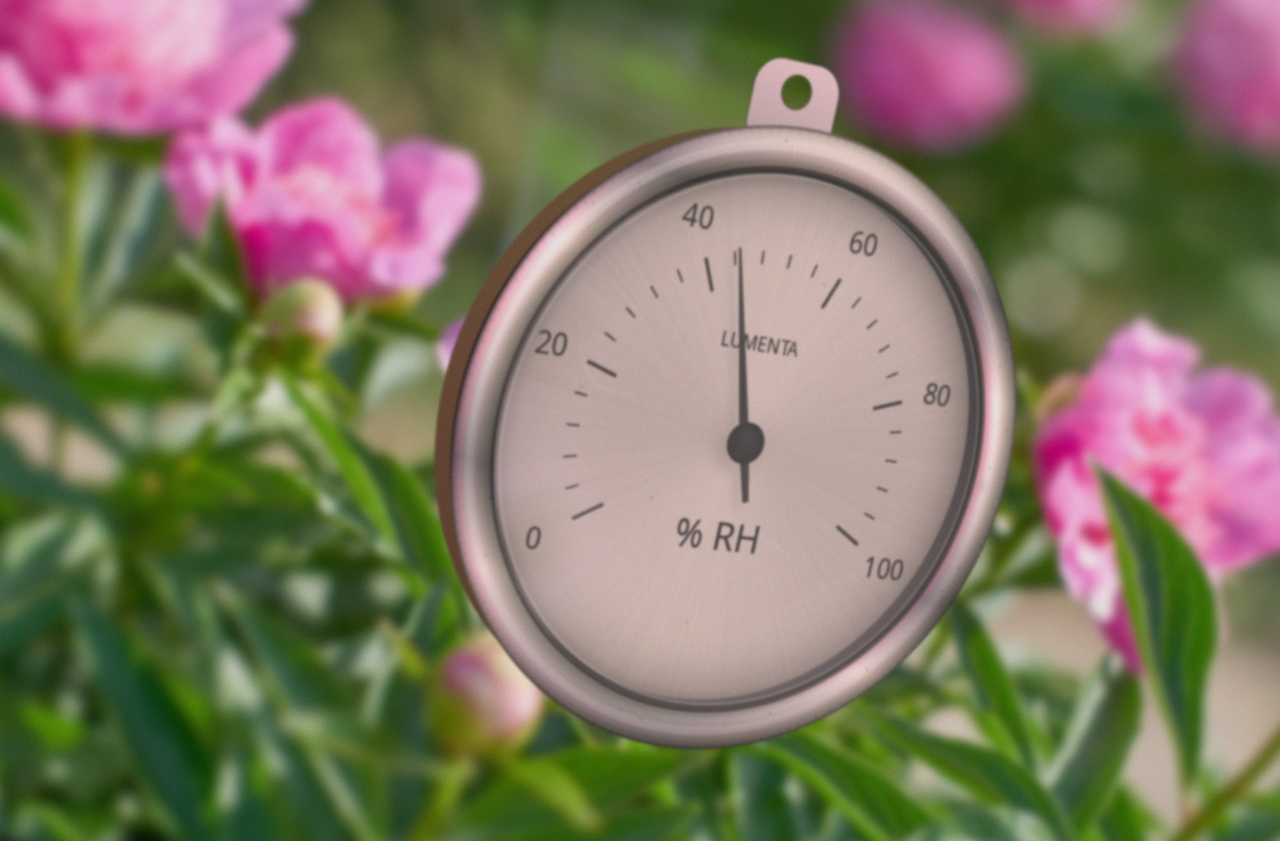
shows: 44 %
